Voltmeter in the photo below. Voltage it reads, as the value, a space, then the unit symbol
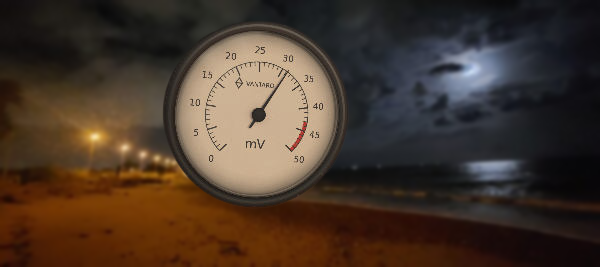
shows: 31 mV
